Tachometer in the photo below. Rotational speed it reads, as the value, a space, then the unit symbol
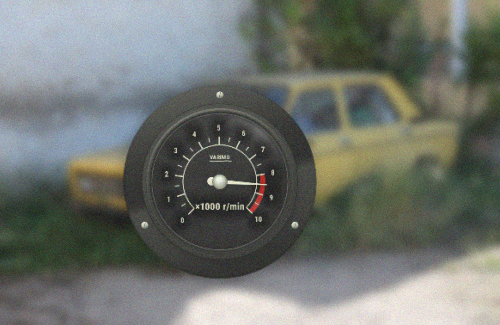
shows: 8500 rpm
